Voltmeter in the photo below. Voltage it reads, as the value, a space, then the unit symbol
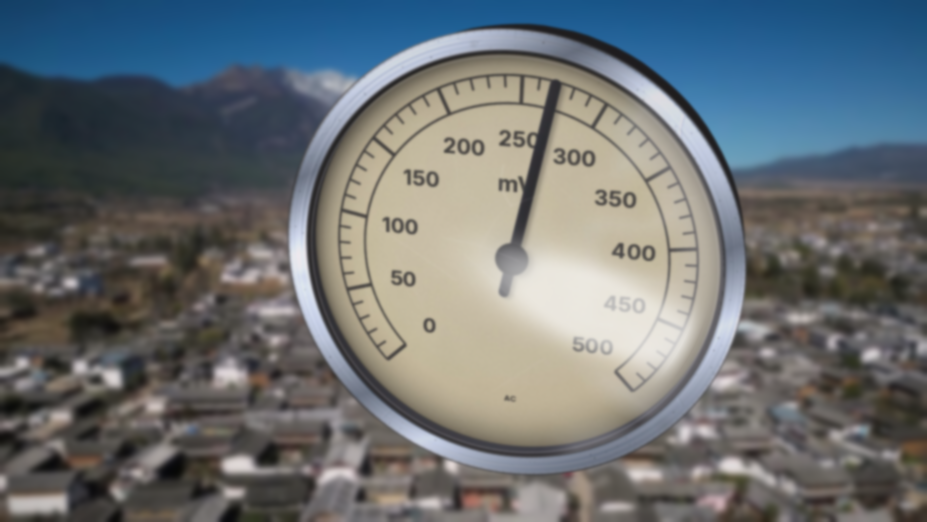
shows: 270 mV
